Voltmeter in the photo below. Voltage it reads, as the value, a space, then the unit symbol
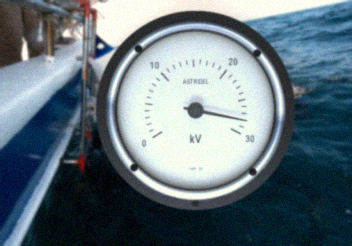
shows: 28 kV
